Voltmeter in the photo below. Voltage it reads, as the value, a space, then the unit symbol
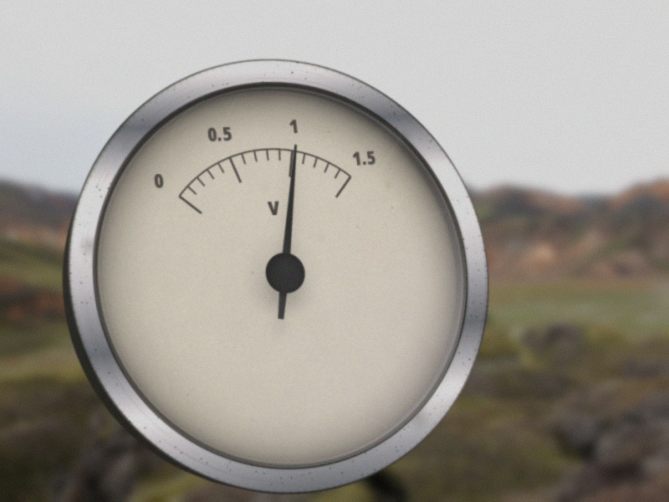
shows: 1 V
